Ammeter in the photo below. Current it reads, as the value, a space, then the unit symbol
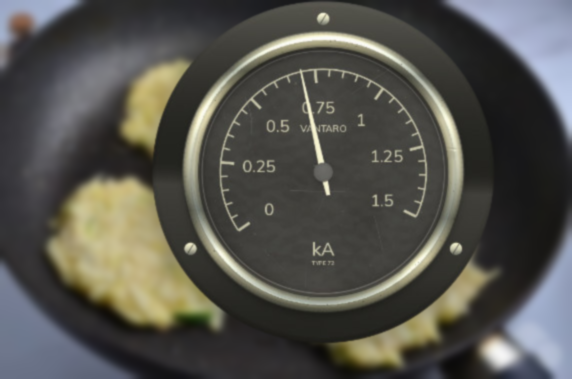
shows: 0.7 kA
